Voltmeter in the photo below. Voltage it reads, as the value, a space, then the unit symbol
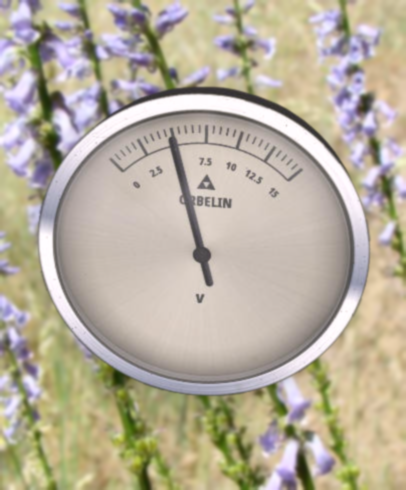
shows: 5 V
